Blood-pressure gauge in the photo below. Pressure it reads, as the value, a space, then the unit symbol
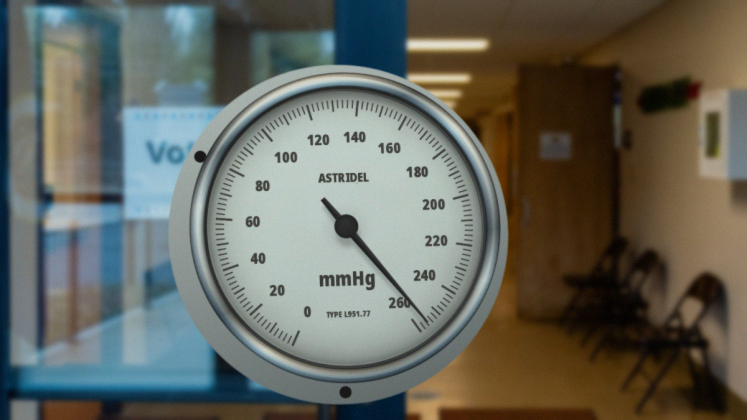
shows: 256 mmHg
